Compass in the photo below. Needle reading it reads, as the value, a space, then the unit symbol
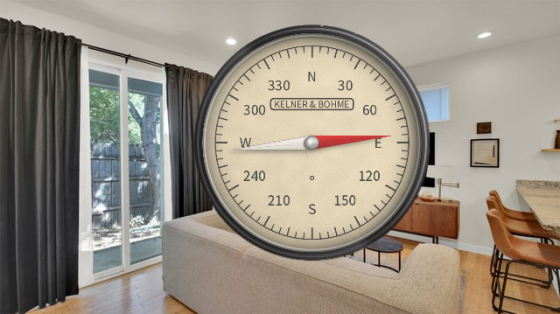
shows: 85 °
